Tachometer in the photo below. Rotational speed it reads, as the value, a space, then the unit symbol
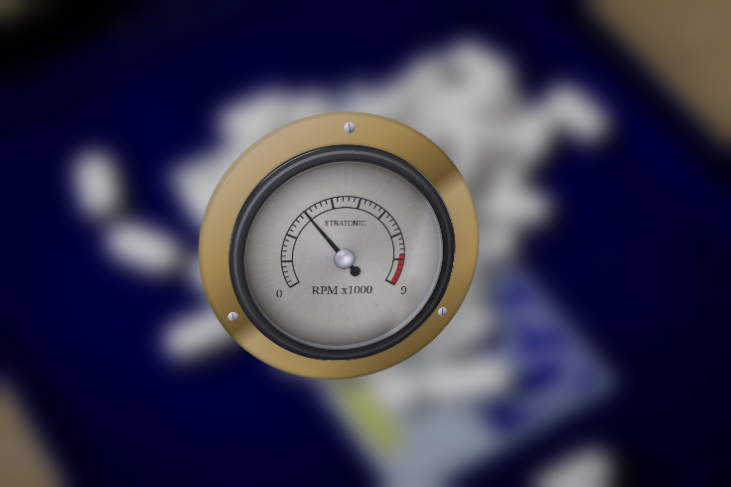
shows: 3000 rpm
